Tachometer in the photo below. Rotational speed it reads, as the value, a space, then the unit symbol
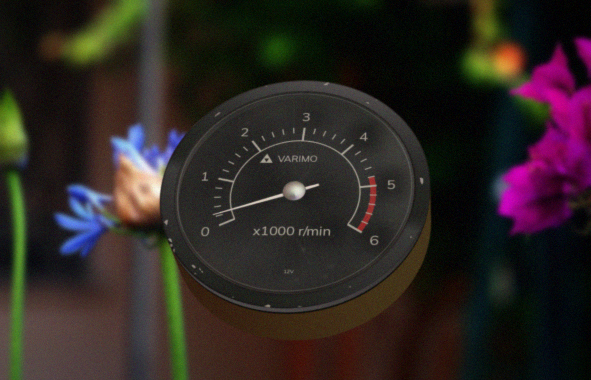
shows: 200 rpm
